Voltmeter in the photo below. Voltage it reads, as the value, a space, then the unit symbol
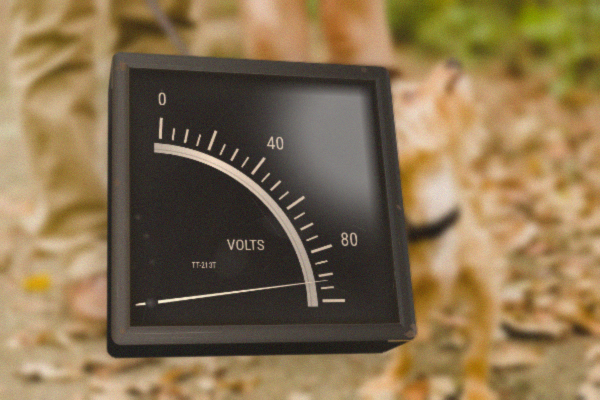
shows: 92.5 V
